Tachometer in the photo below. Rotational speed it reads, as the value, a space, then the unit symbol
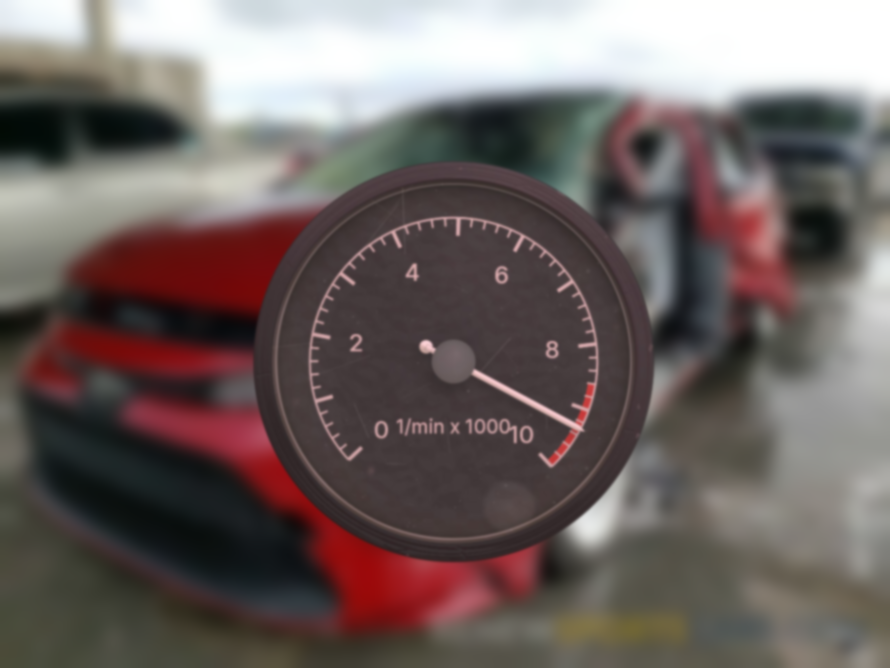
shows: 9300 rpm
